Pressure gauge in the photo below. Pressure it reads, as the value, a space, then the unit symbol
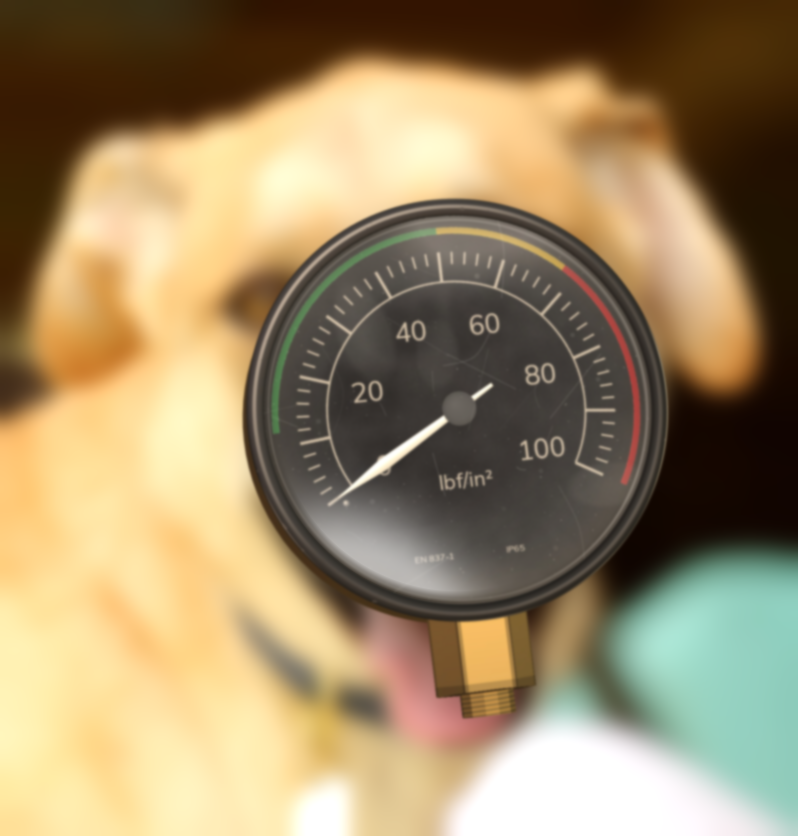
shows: 0 psi
